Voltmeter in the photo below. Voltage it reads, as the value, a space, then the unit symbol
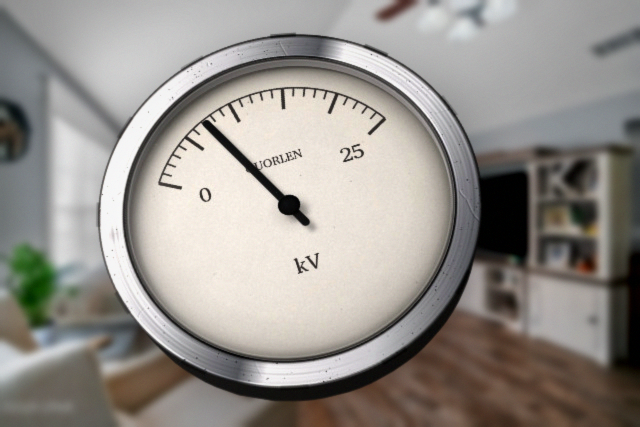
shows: 7 kV
